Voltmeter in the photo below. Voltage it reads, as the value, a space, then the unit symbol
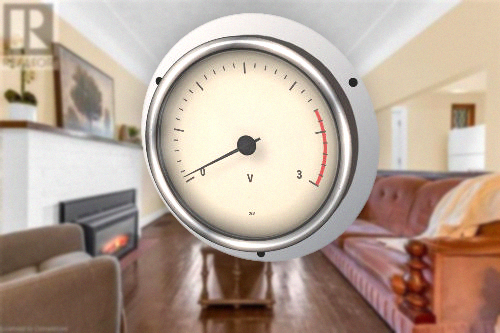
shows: 0.05 V
